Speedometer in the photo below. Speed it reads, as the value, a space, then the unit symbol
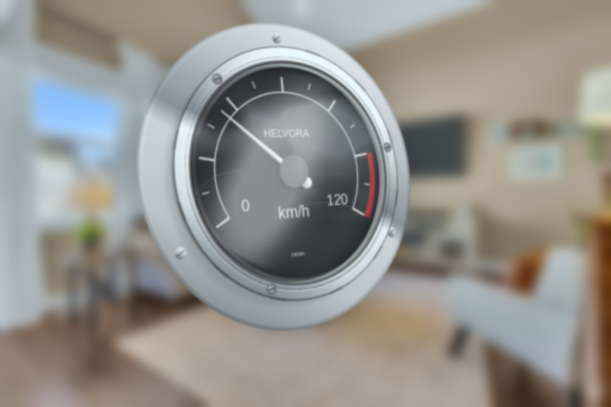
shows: 35 km/h
